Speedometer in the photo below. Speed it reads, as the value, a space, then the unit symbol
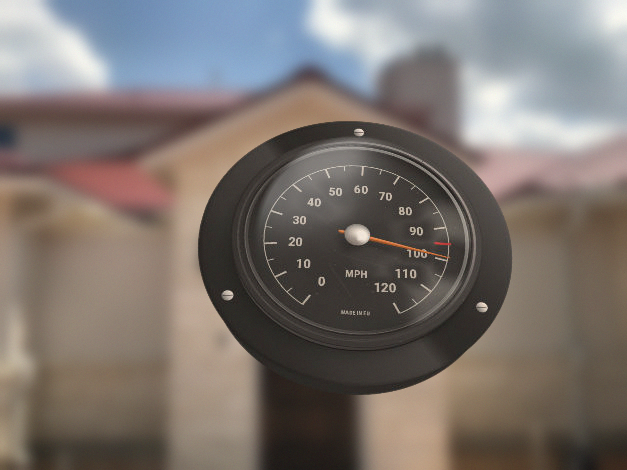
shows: 100 mph
